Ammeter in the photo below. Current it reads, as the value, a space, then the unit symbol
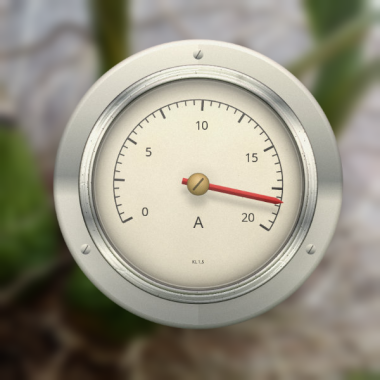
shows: 18.25 A
